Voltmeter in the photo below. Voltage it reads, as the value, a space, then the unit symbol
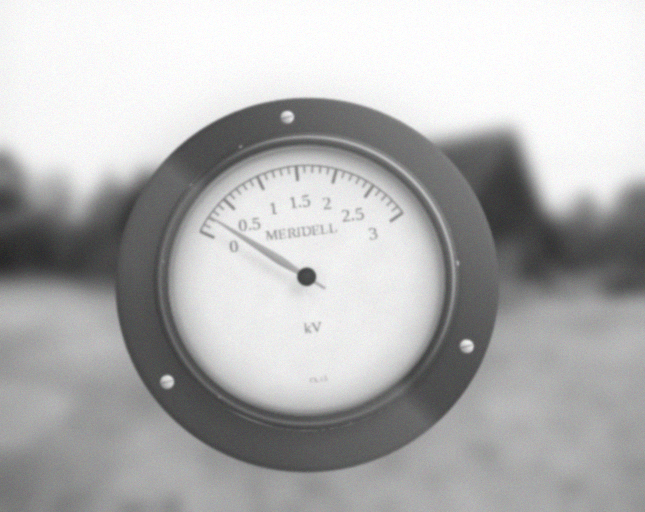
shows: 0.2 kV
